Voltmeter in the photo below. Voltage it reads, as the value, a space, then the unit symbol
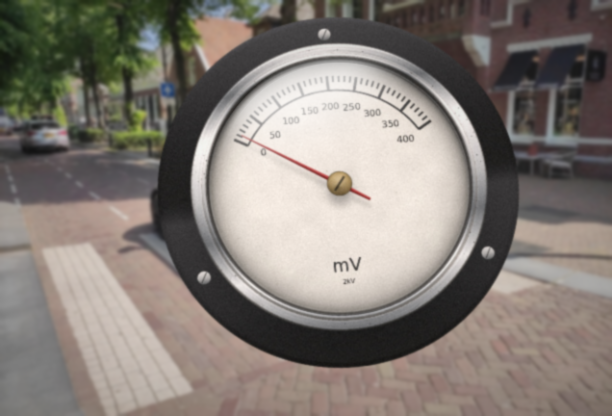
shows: 10 mV
